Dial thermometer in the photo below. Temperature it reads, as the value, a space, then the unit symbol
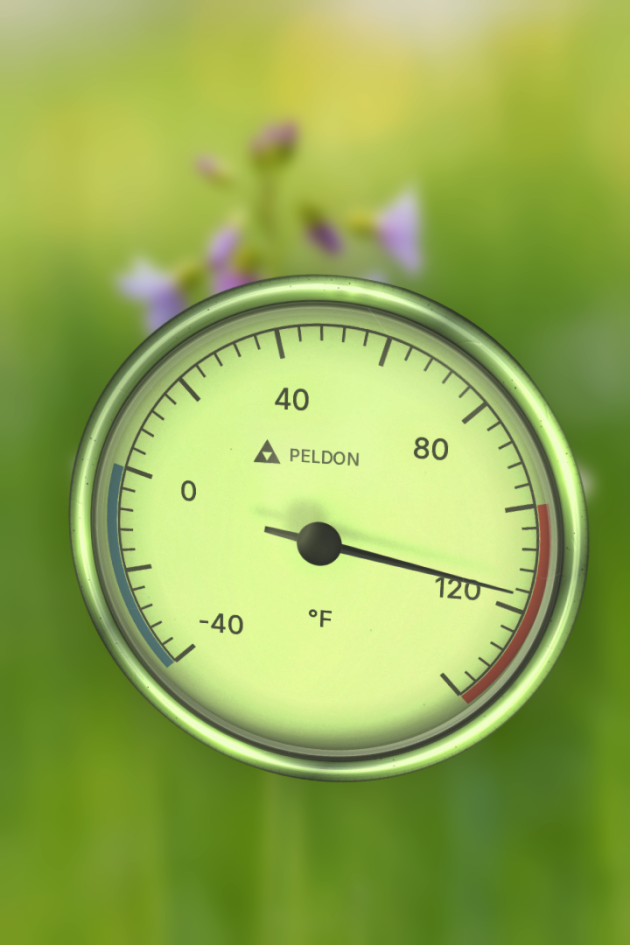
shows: 116 °F
